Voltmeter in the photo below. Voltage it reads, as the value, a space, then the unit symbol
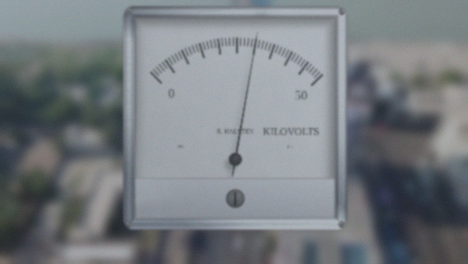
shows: 30 kV
